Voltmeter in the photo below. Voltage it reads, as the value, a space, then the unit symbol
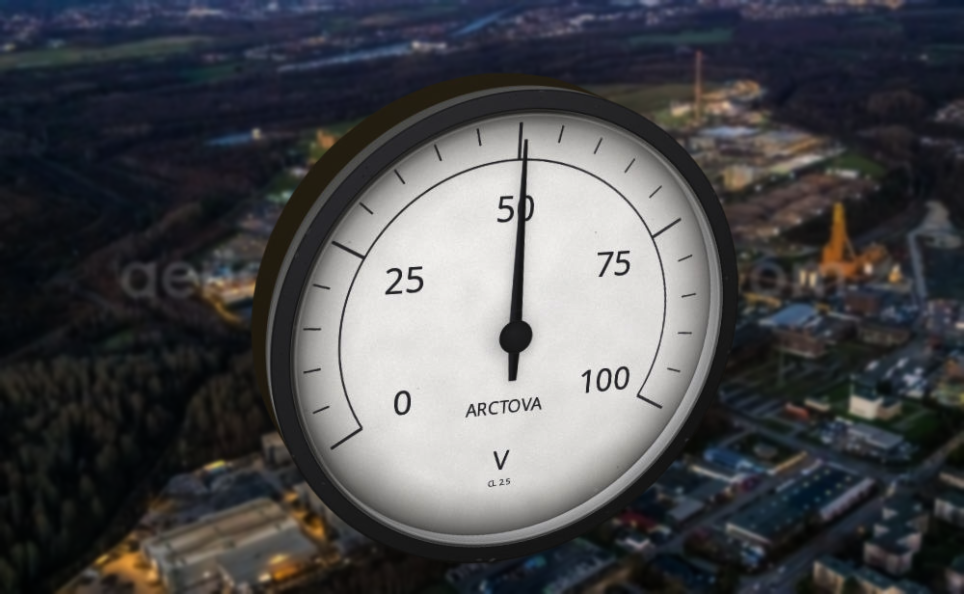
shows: 50 V
